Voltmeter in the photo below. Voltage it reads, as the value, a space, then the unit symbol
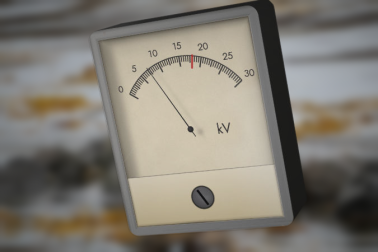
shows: 7.5 kV
